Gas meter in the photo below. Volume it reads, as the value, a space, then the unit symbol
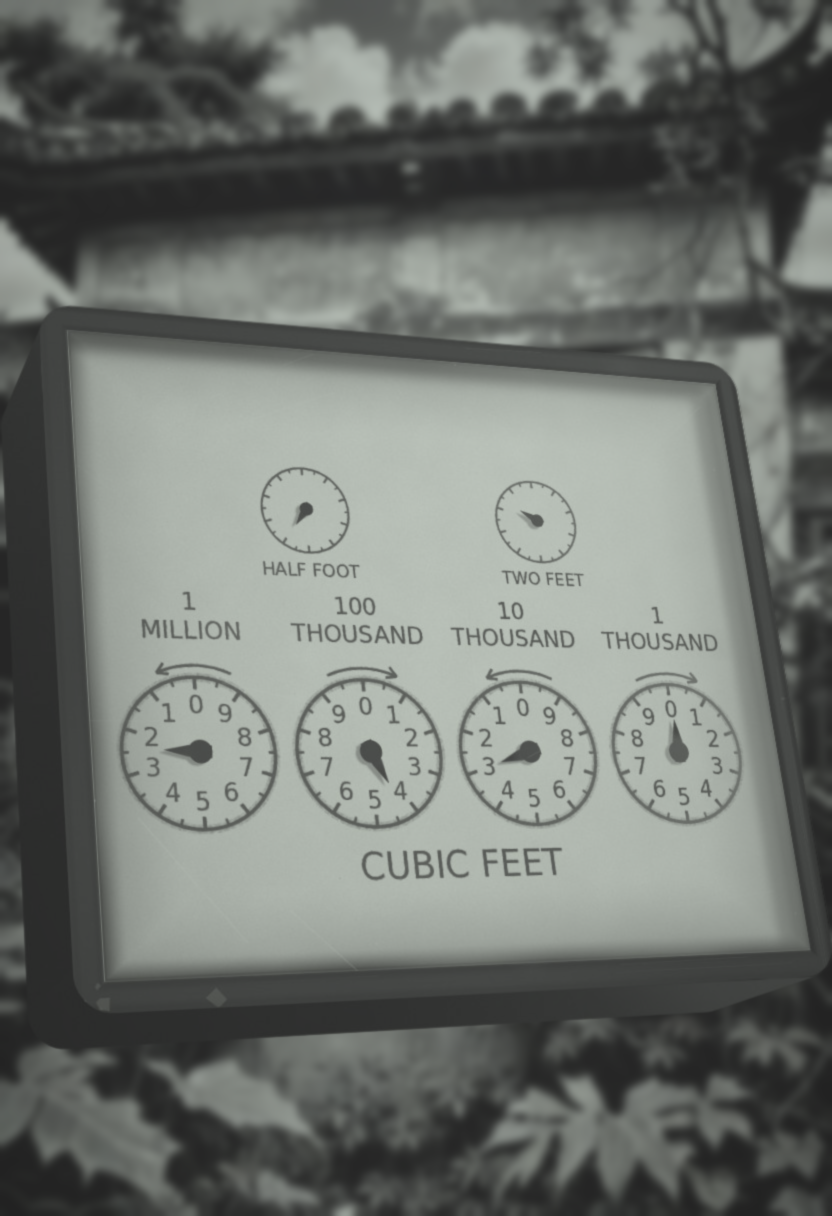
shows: 243000 ft³
